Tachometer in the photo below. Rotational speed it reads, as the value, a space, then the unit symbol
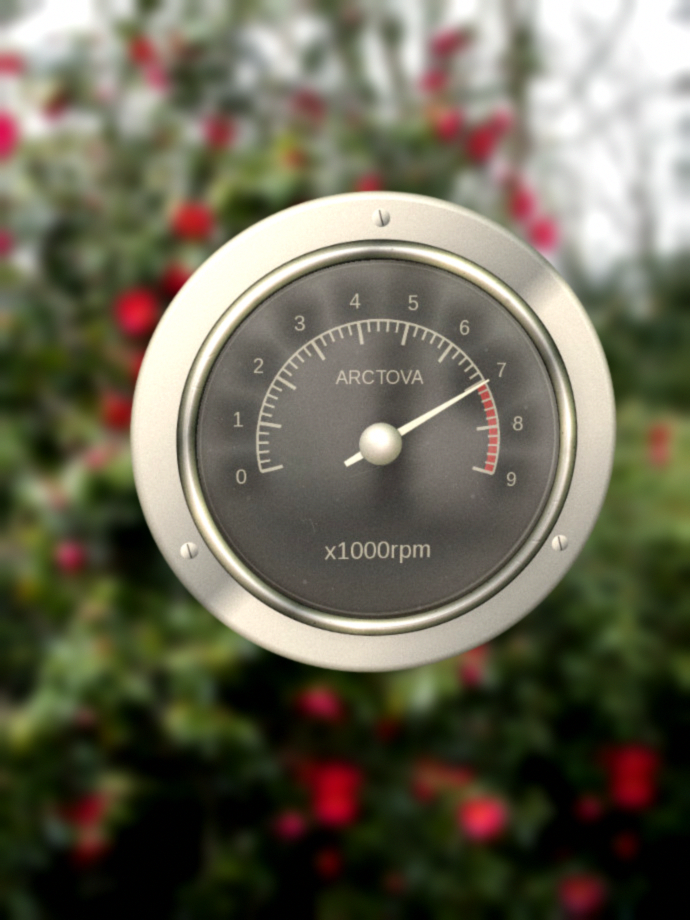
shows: 7000 rpm
